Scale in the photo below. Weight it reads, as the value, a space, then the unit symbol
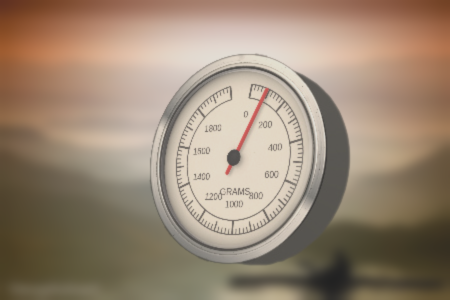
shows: 100 g
